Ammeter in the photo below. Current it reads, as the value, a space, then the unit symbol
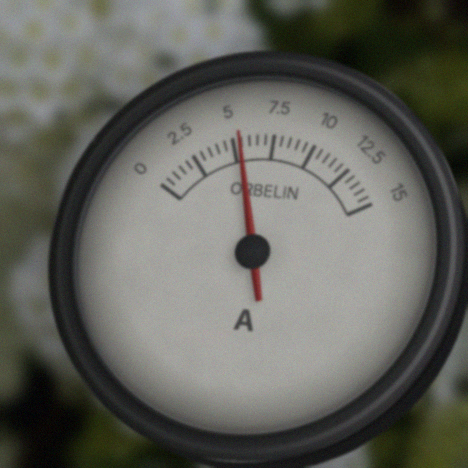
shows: 5.5 A
